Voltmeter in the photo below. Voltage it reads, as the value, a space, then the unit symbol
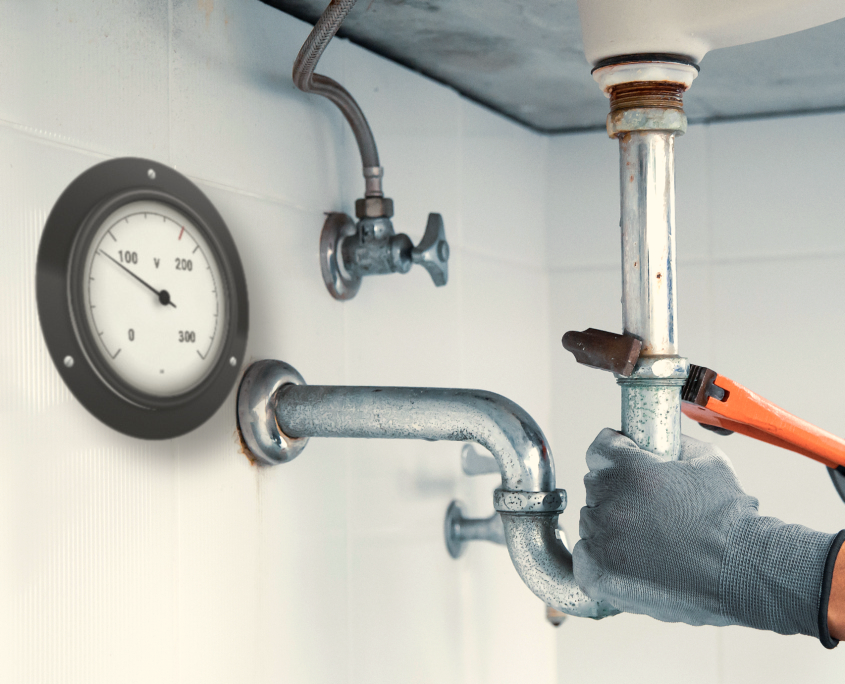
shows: 80 V
